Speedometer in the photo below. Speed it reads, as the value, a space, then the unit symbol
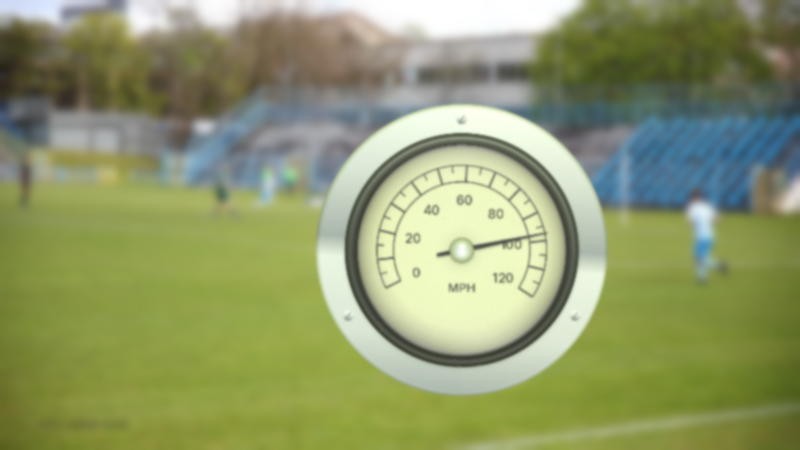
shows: 97.5 mph
